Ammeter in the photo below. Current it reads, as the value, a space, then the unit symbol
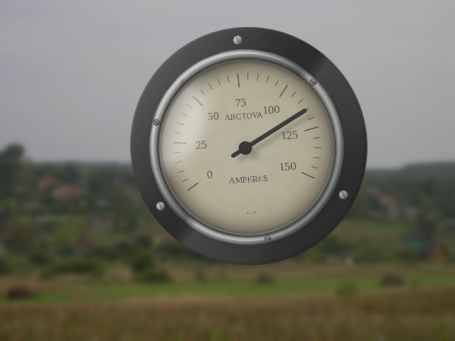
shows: 115 A
